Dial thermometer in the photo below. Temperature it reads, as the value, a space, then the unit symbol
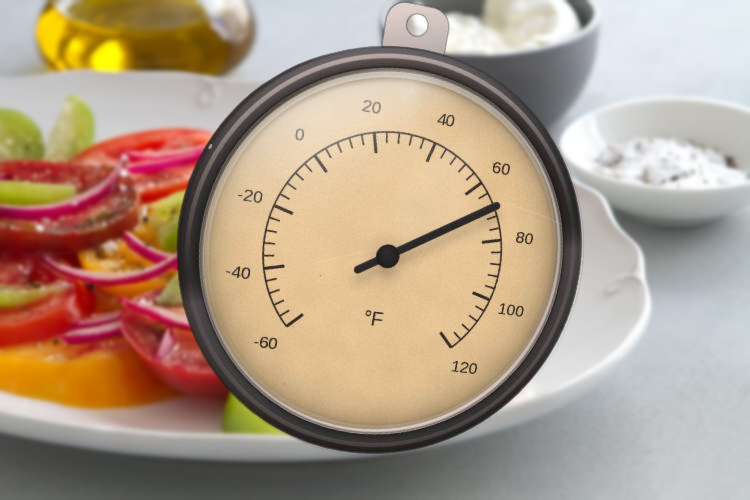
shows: 68 °F
